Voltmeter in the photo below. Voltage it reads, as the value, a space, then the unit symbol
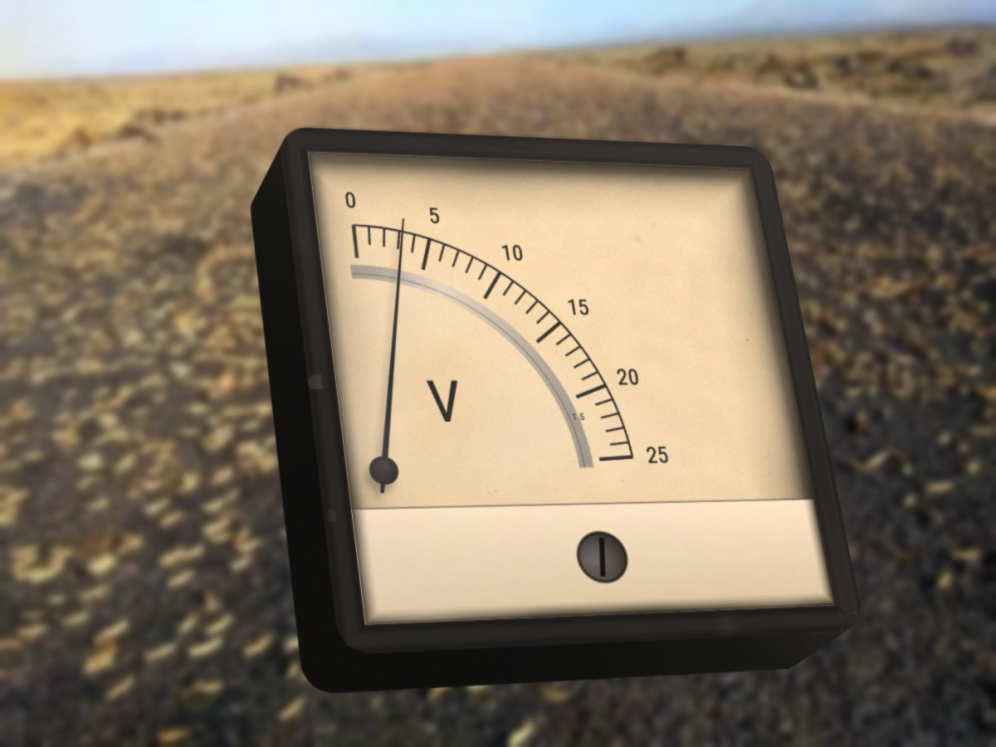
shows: 3 V
